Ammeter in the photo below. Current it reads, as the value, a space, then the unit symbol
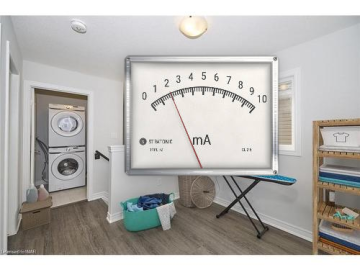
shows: 2 mA
